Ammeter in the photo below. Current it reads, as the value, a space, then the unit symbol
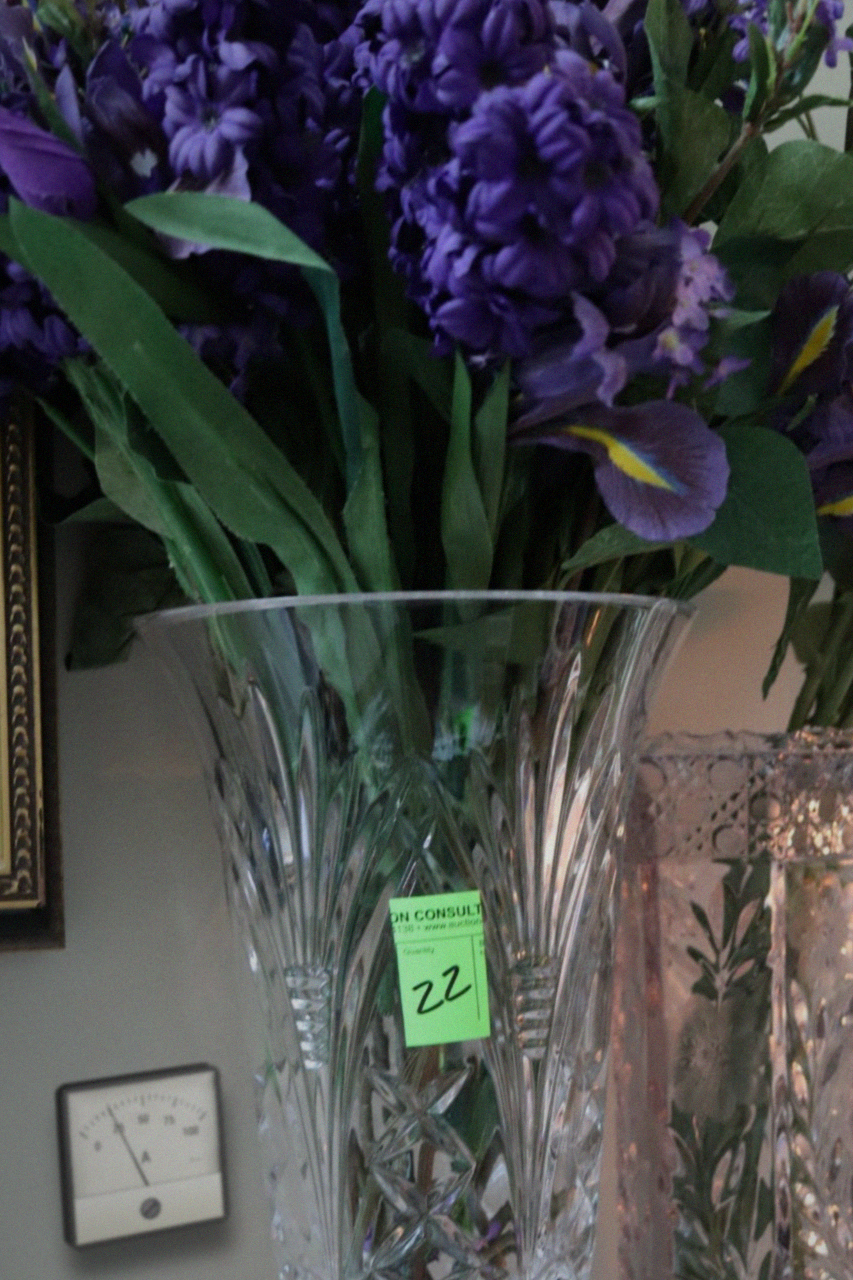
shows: 25 A
